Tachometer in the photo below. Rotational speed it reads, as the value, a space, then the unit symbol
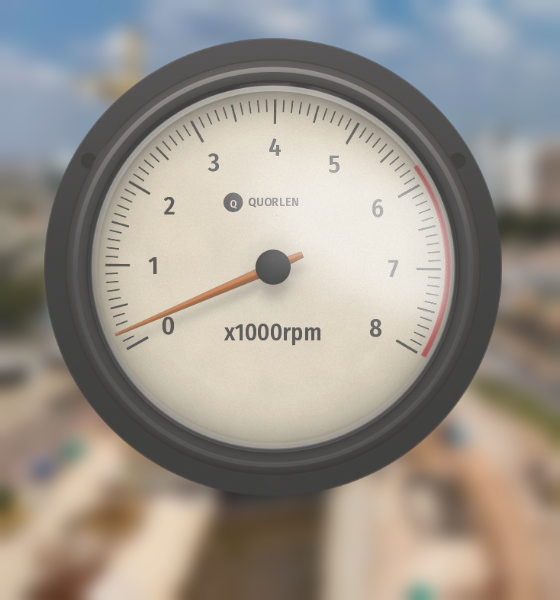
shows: 200 rpm
